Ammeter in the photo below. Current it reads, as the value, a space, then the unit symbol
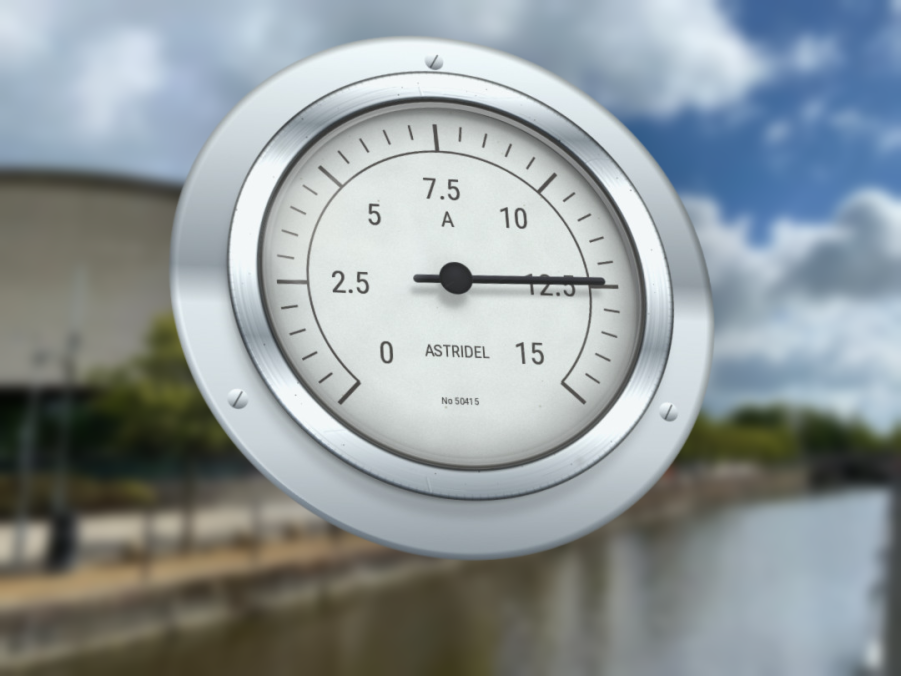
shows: 12.5 A
